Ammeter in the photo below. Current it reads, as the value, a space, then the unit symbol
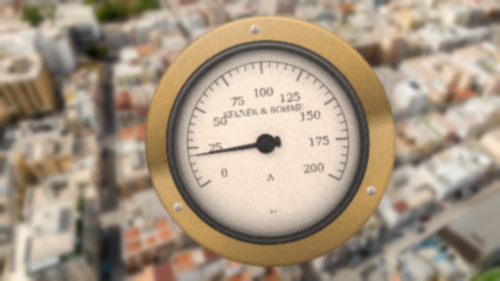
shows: 20 A
